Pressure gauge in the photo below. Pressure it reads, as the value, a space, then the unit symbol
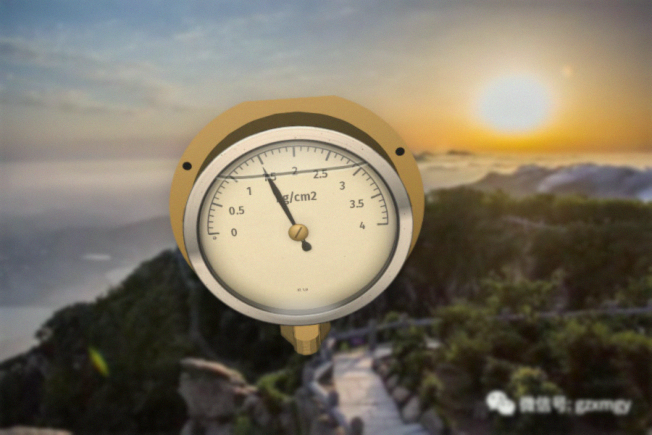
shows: 1.5 kg/cm²
